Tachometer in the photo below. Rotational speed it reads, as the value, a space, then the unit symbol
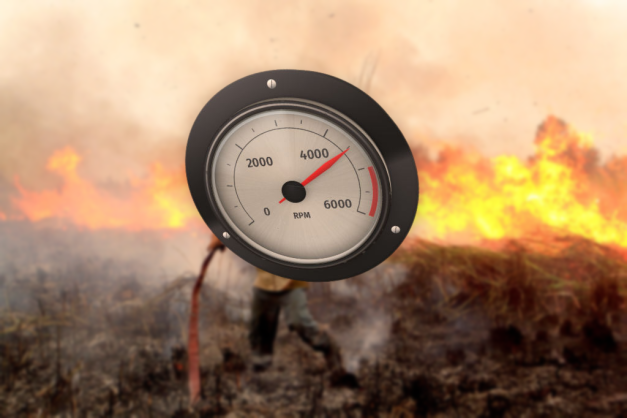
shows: 4500 rpm
